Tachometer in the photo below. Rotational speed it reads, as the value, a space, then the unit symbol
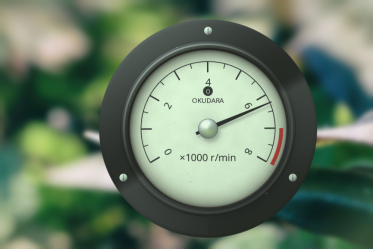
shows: 6250 rpm
